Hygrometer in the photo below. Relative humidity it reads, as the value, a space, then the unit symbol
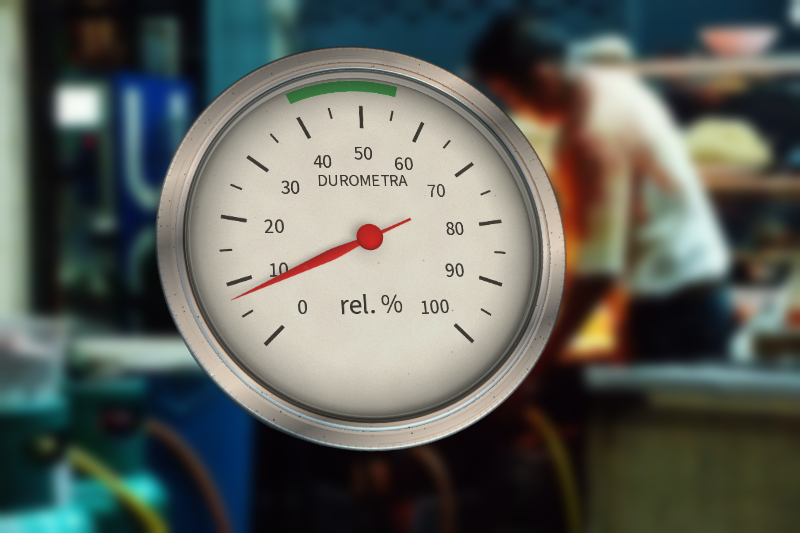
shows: 7.5 %
